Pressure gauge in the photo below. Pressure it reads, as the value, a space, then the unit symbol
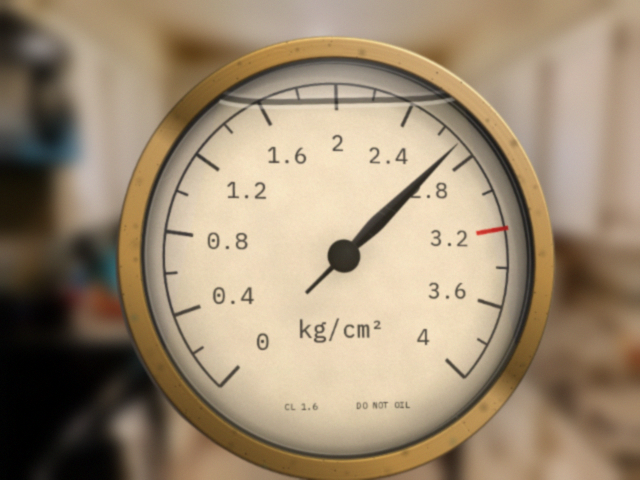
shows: 2.7 kg/cm²
